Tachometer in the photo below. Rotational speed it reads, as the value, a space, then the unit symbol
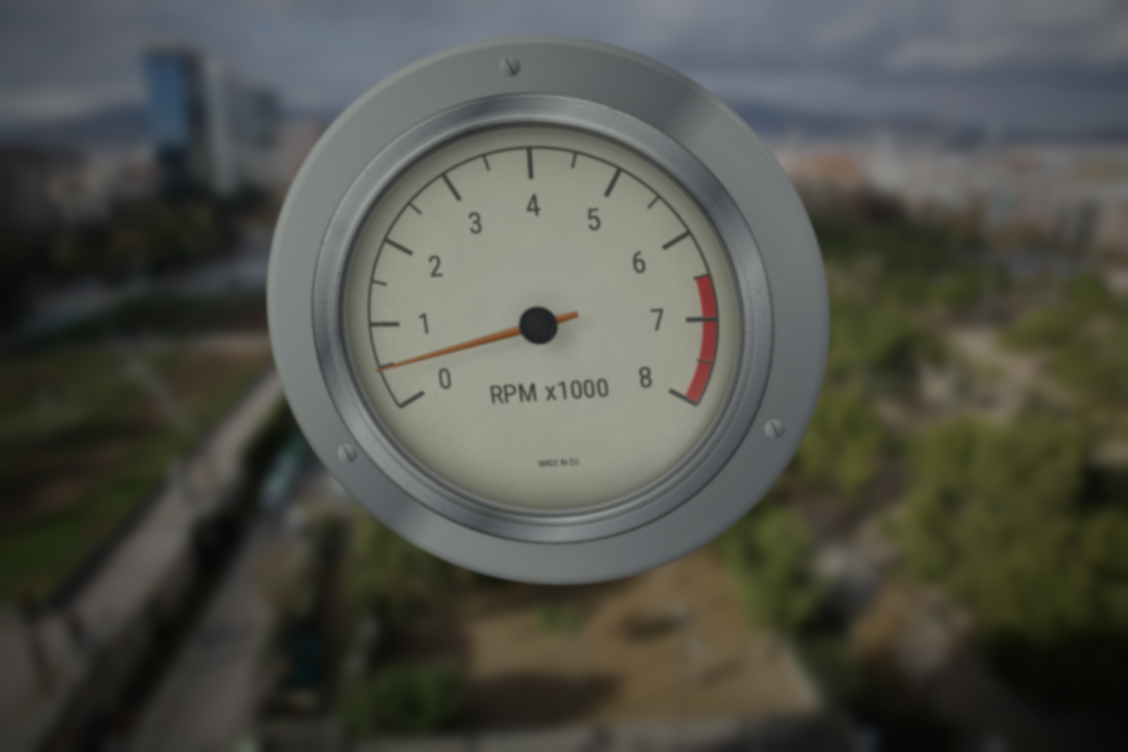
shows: 500 rpm
